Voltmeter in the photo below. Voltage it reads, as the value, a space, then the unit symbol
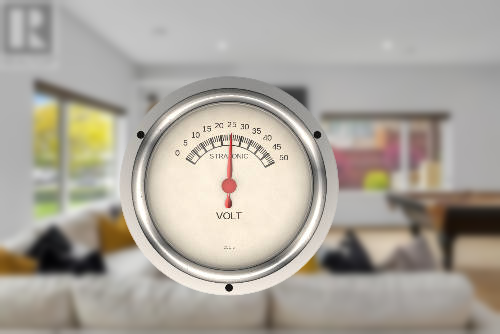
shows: 25 V
